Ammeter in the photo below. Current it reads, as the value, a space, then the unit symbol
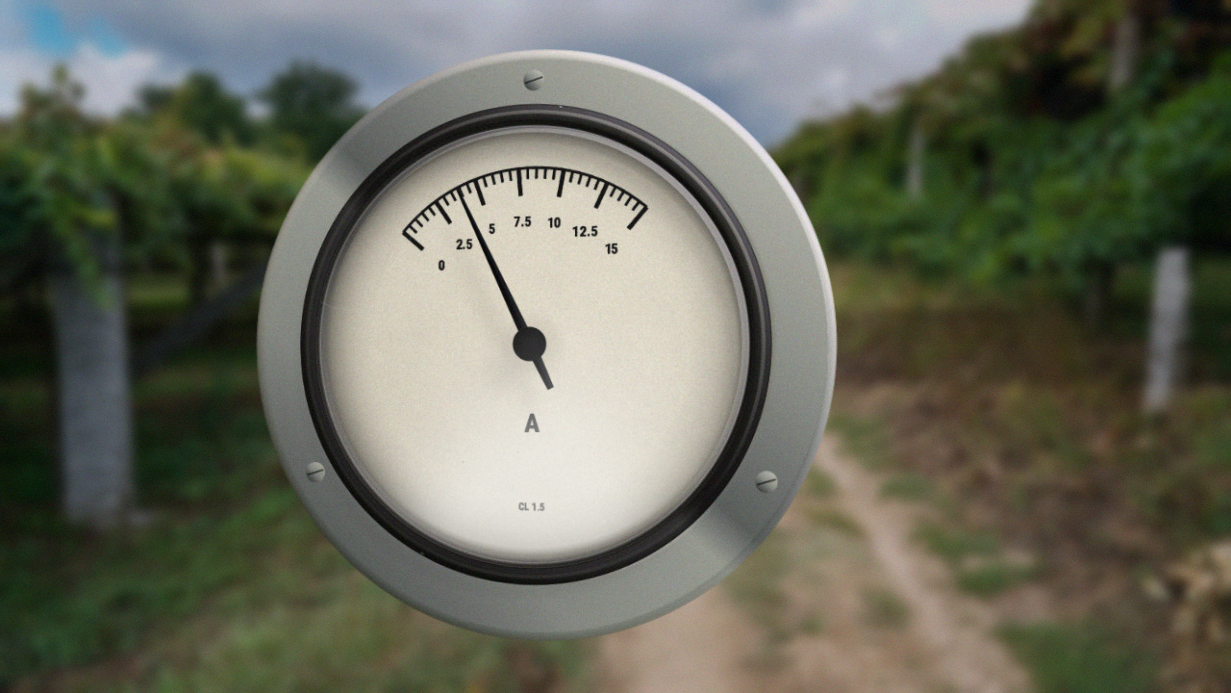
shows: 4 A
